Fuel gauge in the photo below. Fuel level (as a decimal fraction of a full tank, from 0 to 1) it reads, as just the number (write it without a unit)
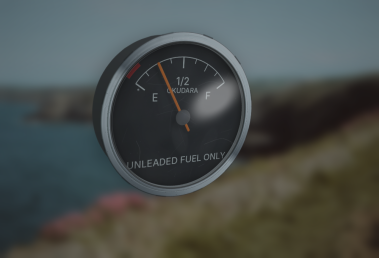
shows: 0.25
